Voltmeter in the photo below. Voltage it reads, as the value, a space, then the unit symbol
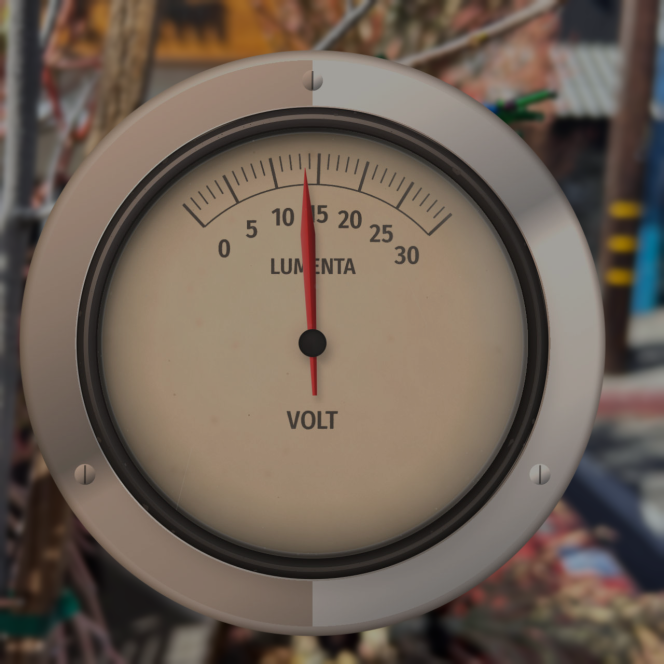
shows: 13.5 V
